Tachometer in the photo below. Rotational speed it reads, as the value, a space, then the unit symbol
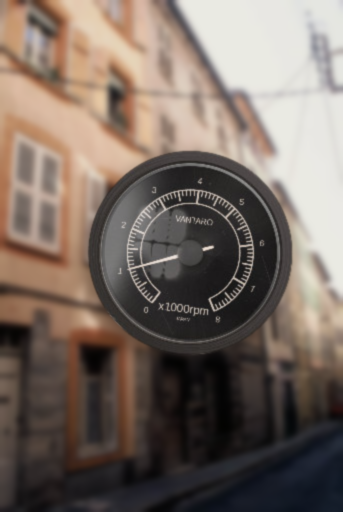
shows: 1000 rpm
